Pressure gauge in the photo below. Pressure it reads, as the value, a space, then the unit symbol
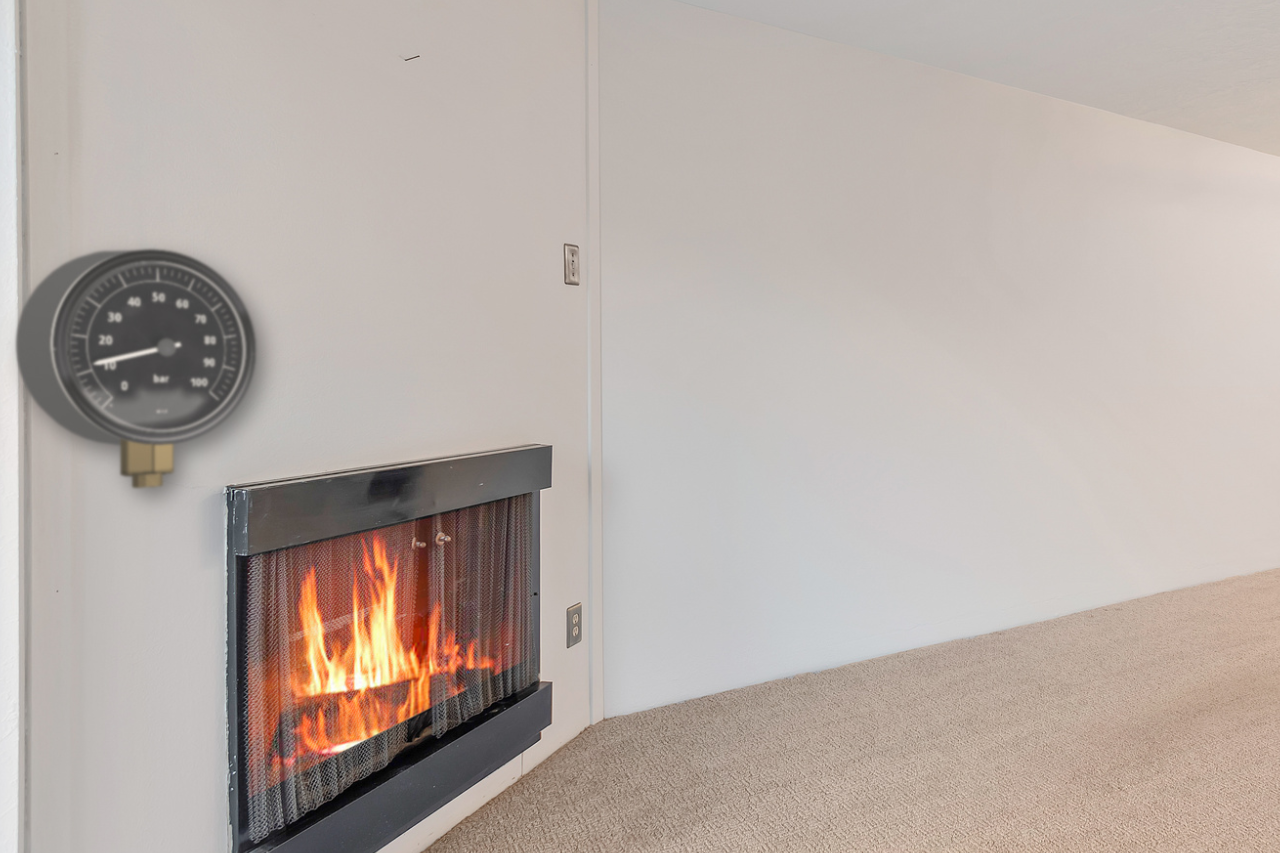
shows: 12 bar
